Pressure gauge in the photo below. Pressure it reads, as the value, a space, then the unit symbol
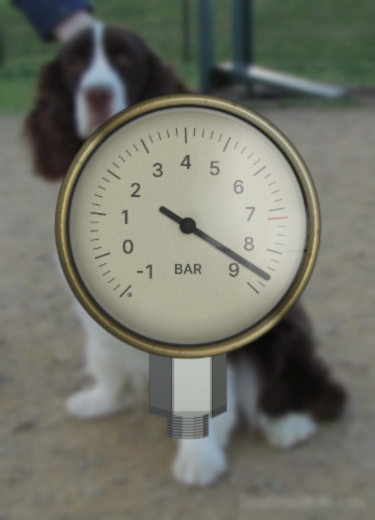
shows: 8.6 bar
